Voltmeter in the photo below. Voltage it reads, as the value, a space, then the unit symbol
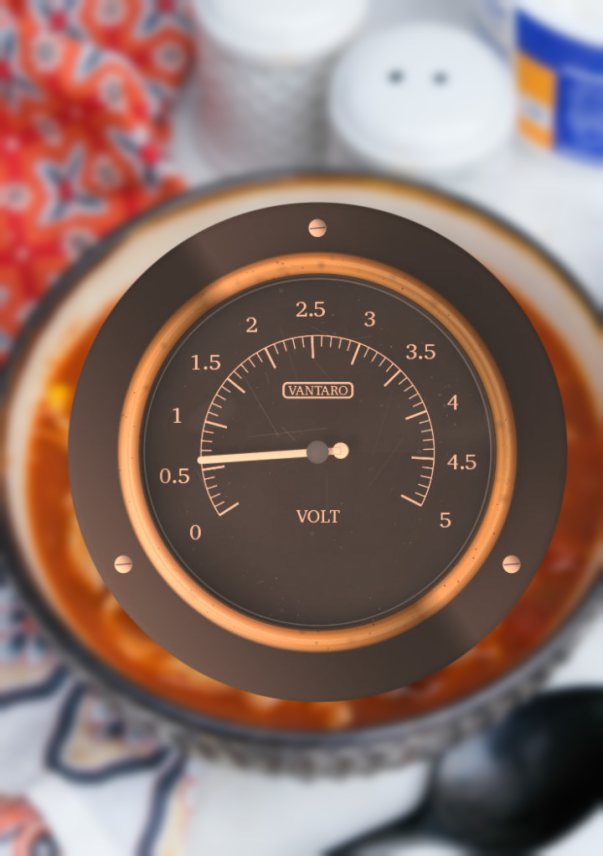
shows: 0.6 V
